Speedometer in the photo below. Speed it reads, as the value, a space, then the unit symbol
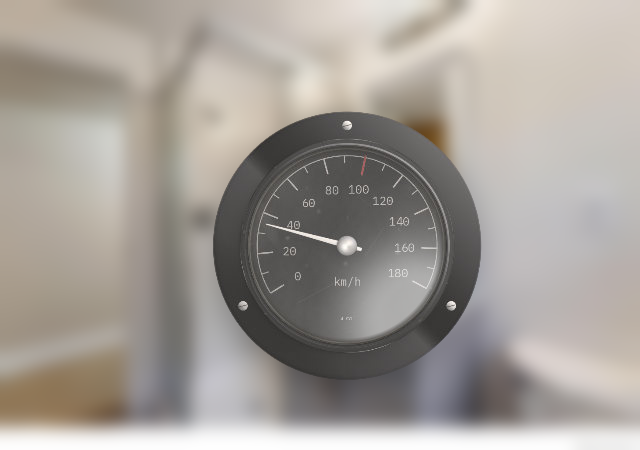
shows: 35 km/h
